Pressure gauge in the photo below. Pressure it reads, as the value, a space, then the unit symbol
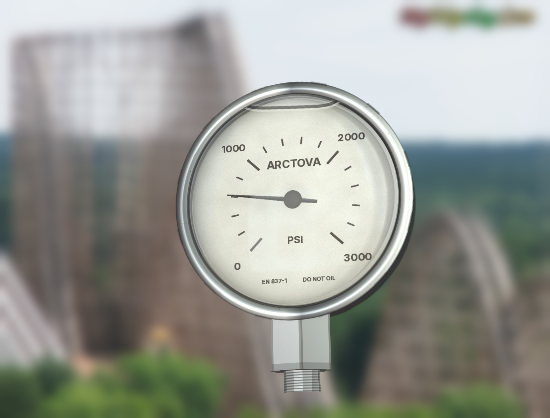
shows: 600 psi
